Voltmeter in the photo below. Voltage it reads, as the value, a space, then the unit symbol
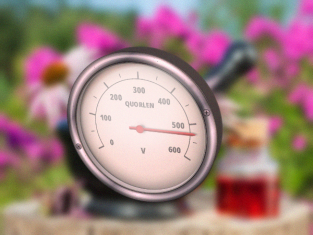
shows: 525 V
